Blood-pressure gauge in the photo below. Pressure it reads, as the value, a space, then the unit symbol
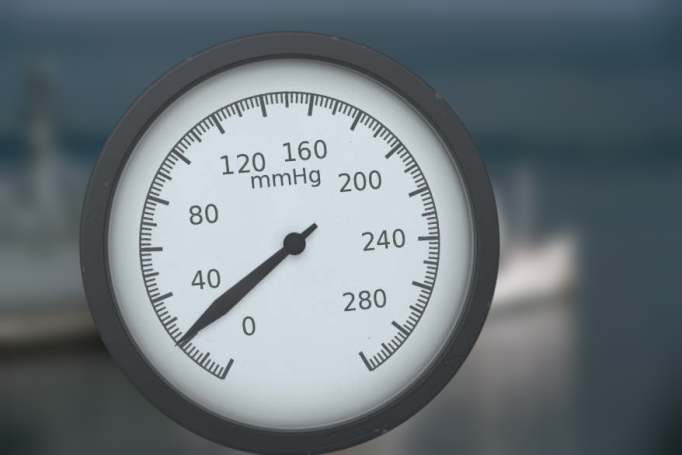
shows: 22 mmHg
